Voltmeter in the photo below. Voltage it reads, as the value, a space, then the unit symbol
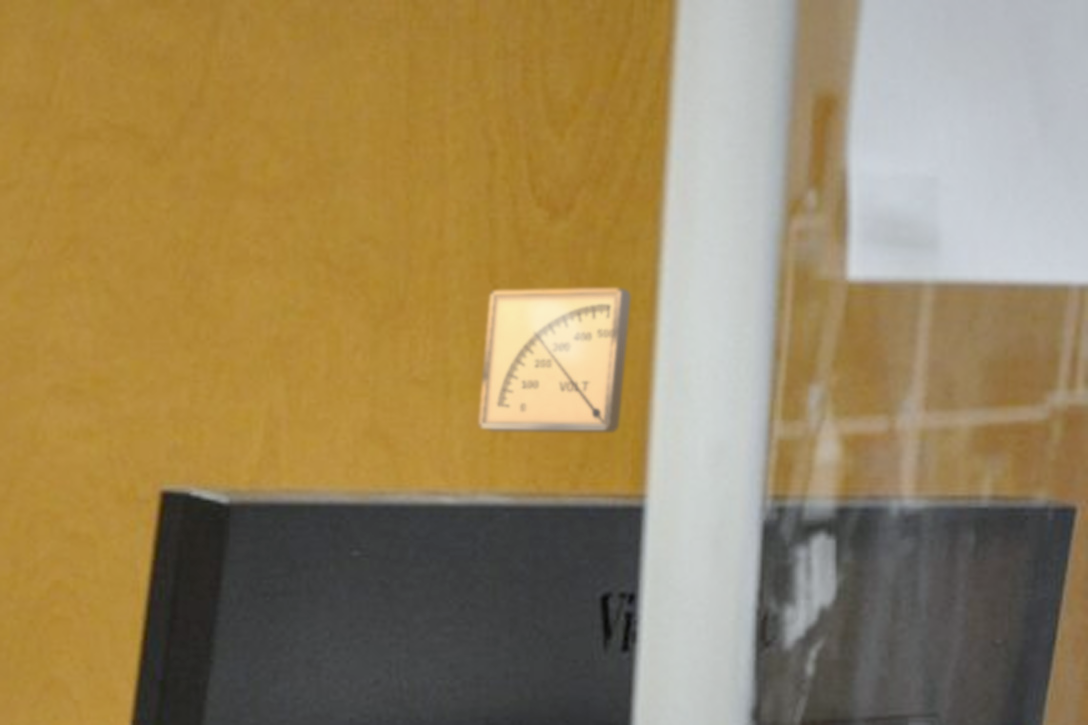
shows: 250 V
